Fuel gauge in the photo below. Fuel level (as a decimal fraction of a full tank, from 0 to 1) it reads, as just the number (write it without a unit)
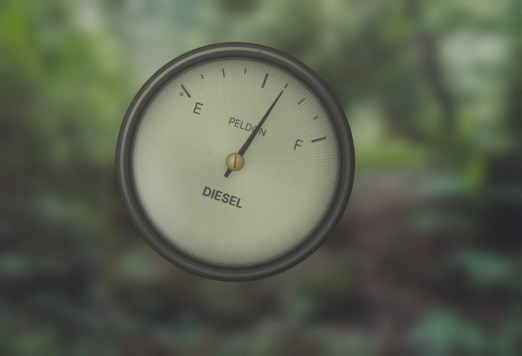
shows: 0.625
